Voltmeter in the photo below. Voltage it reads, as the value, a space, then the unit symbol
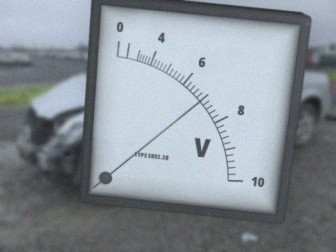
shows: 7 V
